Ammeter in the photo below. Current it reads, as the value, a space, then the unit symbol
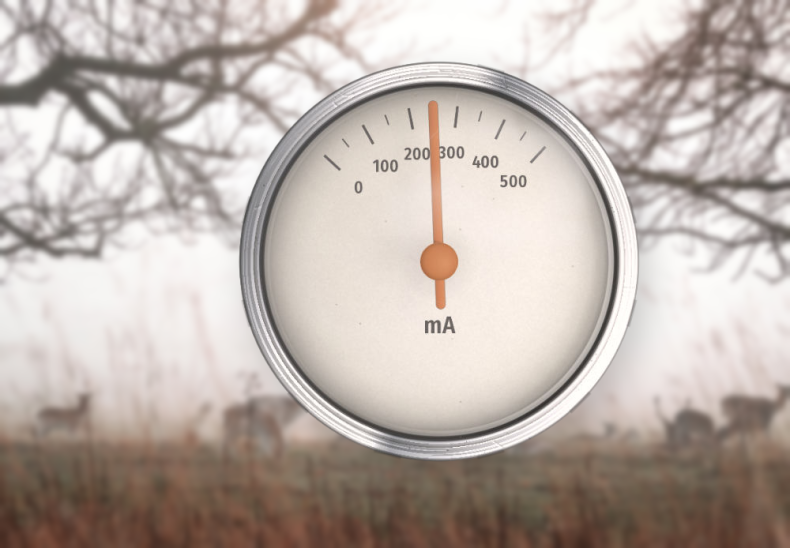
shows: 250 mA
